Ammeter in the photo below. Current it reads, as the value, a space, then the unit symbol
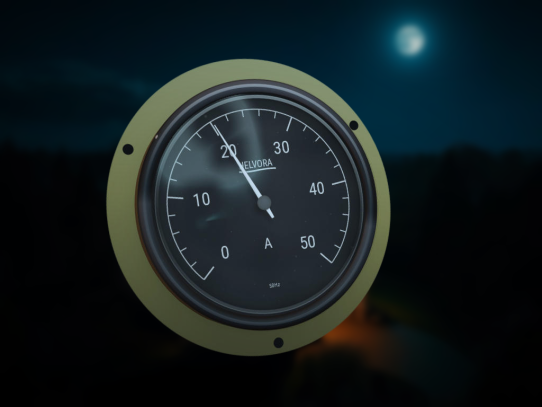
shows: 20 A
